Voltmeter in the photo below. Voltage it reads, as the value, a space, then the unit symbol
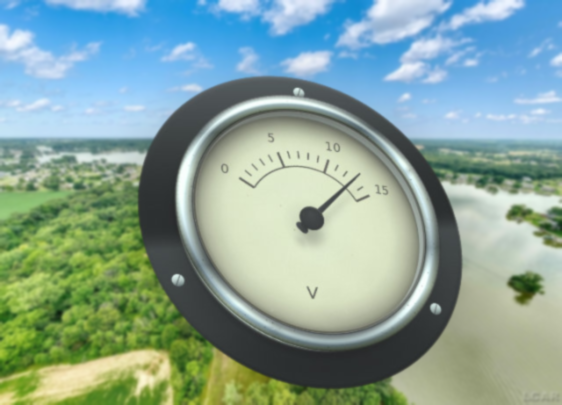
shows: 13 V
